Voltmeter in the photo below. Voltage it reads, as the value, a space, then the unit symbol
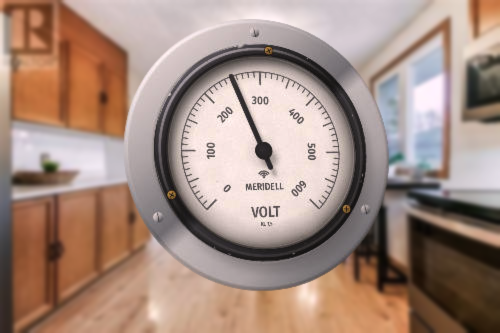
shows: 250 V
